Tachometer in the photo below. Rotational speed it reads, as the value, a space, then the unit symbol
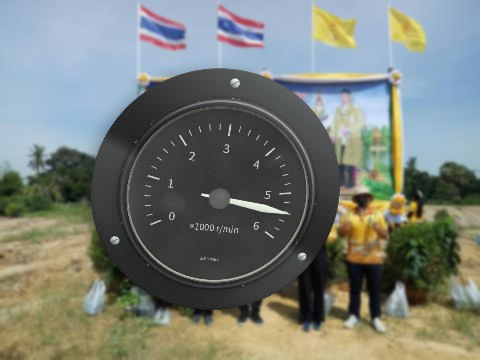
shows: 5400 rpm
